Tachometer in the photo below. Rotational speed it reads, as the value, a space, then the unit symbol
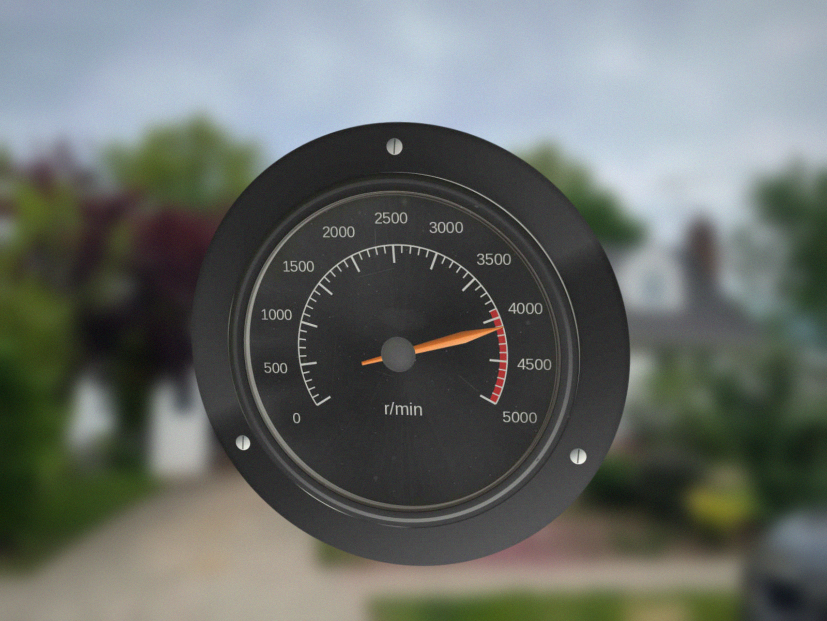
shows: 4100 rpm
